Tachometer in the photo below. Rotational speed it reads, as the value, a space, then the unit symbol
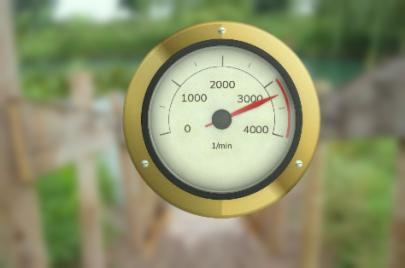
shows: 3250 rpm
